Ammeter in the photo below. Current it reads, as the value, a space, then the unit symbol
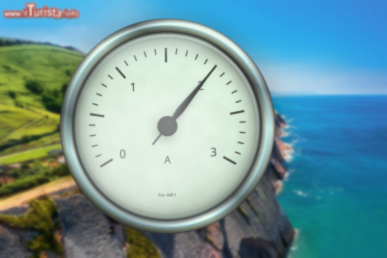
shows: 2 A
